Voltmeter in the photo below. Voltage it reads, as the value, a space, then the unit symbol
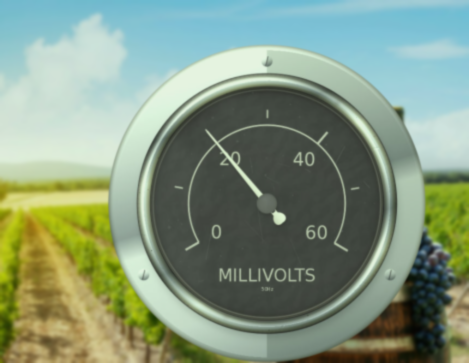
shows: 20 mV
